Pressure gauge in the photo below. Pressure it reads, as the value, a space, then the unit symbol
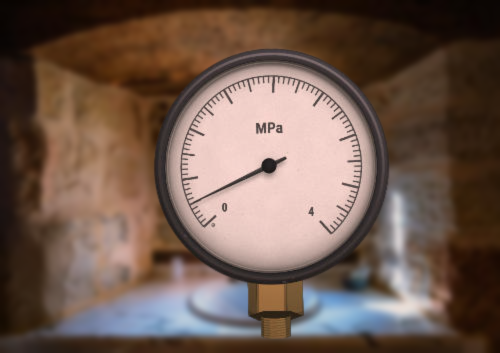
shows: 0.25 MPa
